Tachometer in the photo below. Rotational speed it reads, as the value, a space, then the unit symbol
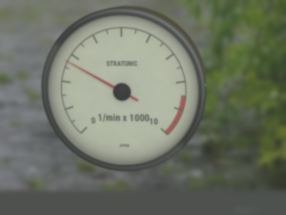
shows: 2750 rpm
